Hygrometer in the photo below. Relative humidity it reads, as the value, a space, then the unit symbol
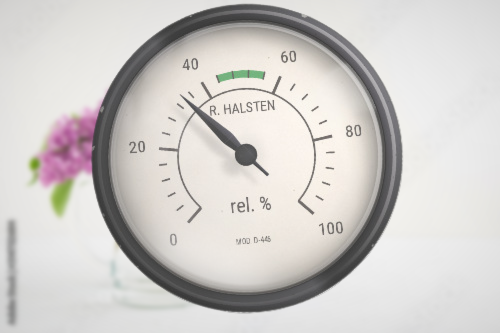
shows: 34 %
